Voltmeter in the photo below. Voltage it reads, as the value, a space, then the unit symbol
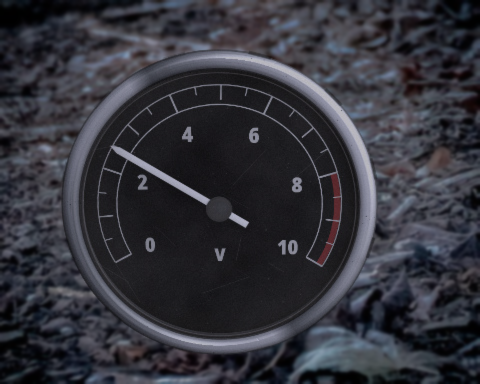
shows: 2.5 V
